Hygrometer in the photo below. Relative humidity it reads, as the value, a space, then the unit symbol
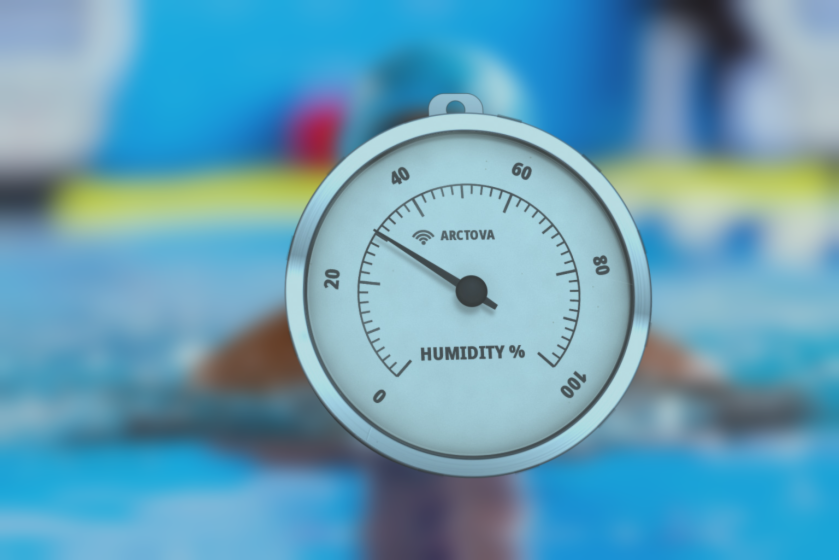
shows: 30 %
